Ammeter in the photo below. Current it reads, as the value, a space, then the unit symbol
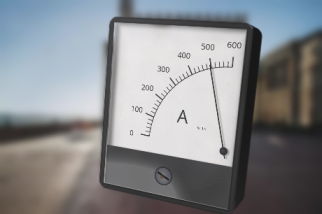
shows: 500 A
